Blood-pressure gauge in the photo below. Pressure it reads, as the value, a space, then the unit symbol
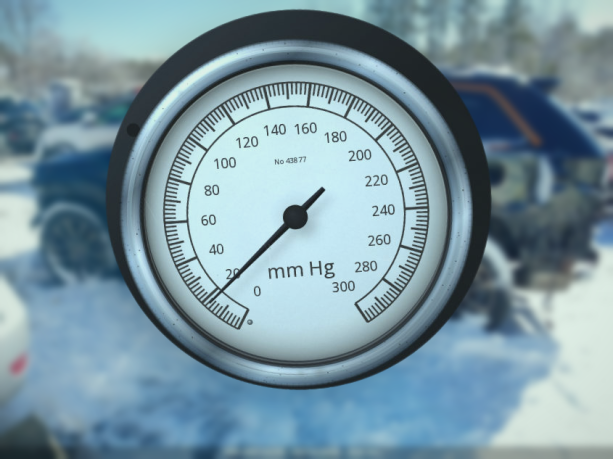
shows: 18 mmHg
